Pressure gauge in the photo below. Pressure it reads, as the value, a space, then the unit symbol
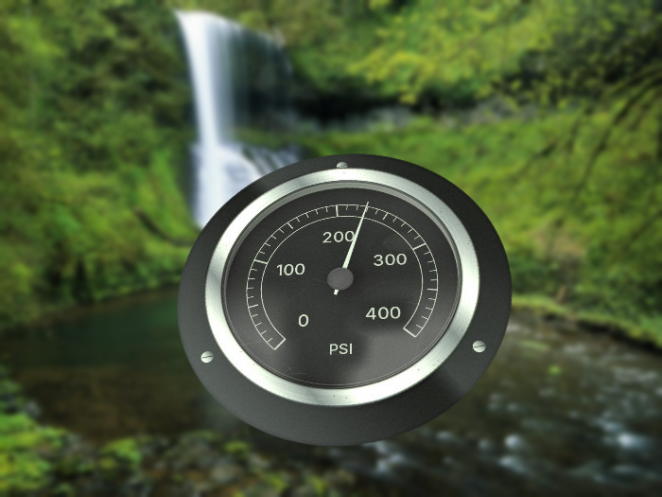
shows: 230 psi
